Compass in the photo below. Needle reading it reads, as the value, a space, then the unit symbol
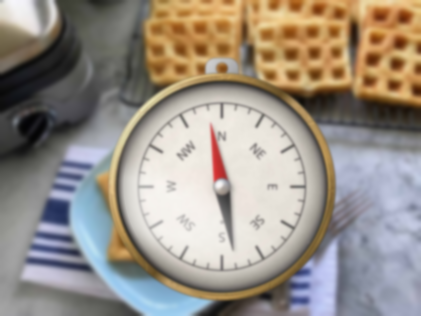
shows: 350 °
